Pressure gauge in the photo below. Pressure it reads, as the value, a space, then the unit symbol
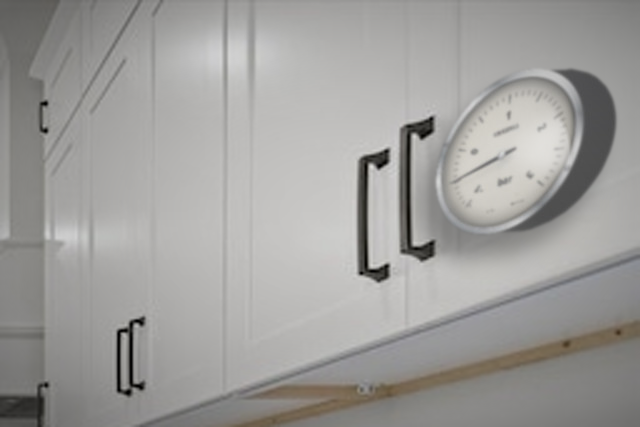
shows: -0.5 bar
